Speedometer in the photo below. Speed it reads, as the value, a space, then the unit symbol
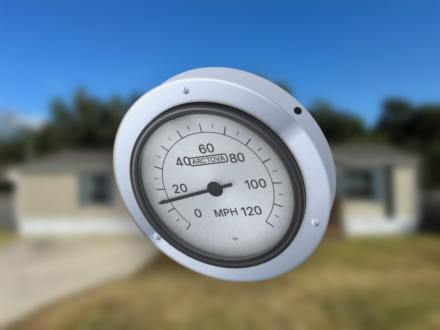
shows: 15 mph
